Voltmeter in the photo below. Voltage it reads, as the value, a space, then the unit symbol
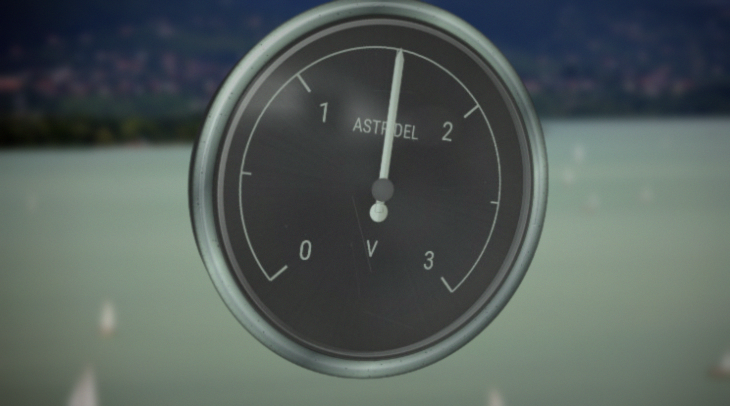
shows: 1.5 V
